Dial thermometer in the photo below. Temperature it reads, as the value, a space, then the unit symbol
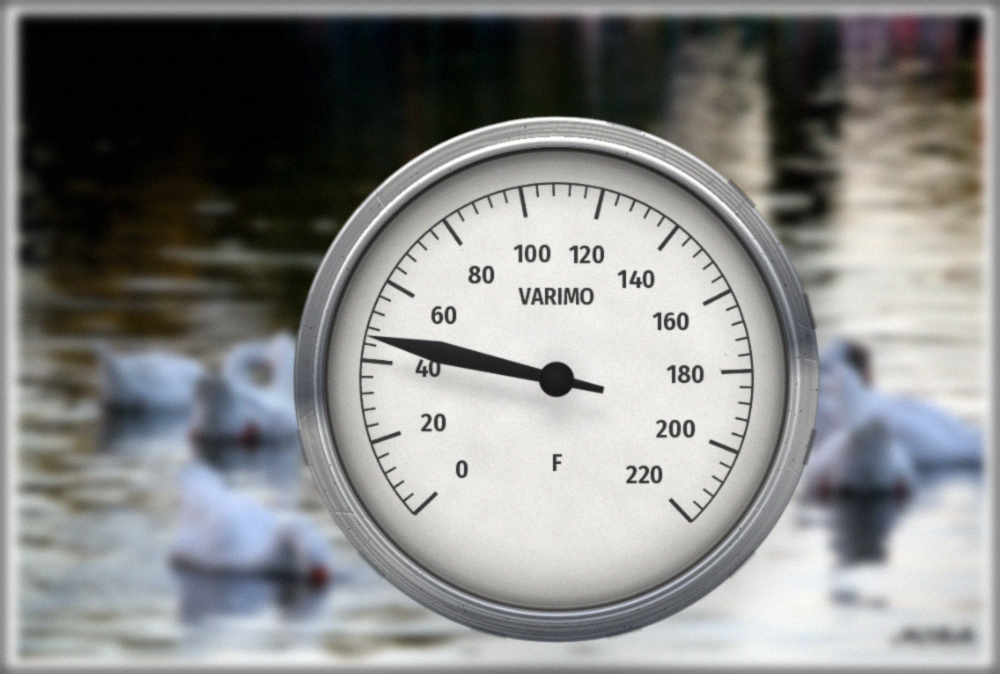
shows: 46 °F
